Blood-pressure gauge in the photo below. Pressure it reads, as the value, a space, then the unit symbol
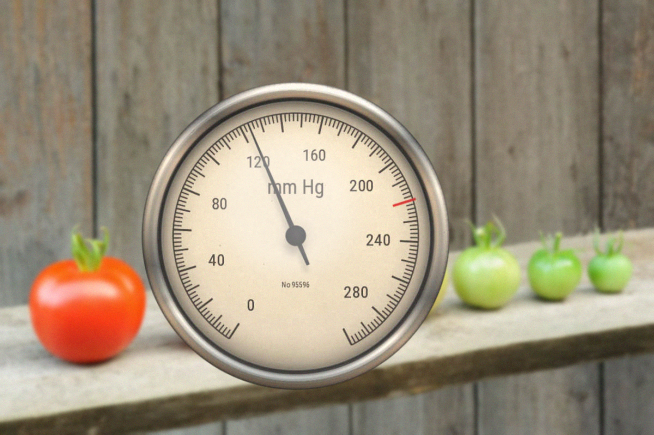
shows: 124 mmHg
